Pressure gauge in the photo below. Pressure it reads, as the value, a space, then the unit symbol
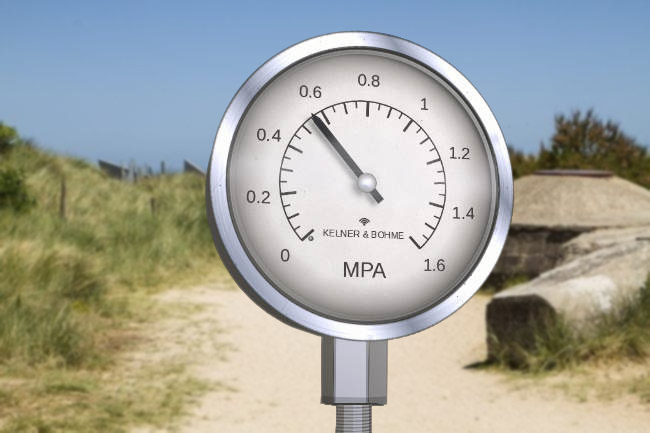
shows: 0.55 MPa
